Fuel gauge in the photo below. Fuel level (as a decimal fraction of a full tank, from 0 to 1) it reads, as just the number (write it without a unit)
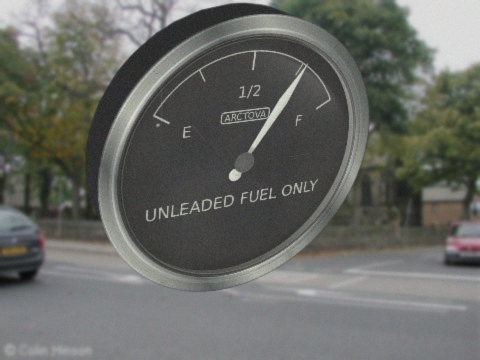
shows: 0.75
